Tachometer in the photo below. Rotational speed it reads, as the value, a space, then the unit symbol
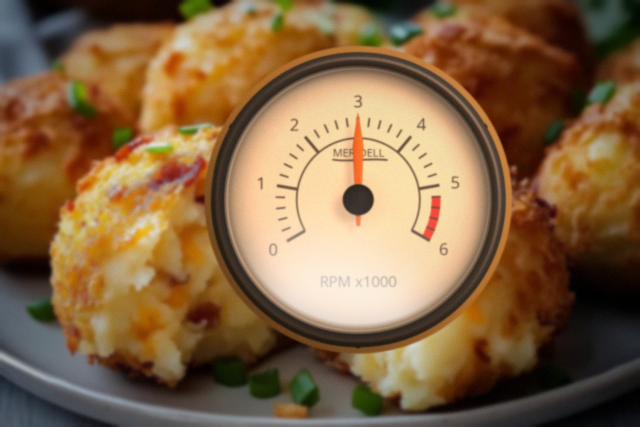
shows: 3000 rpm
